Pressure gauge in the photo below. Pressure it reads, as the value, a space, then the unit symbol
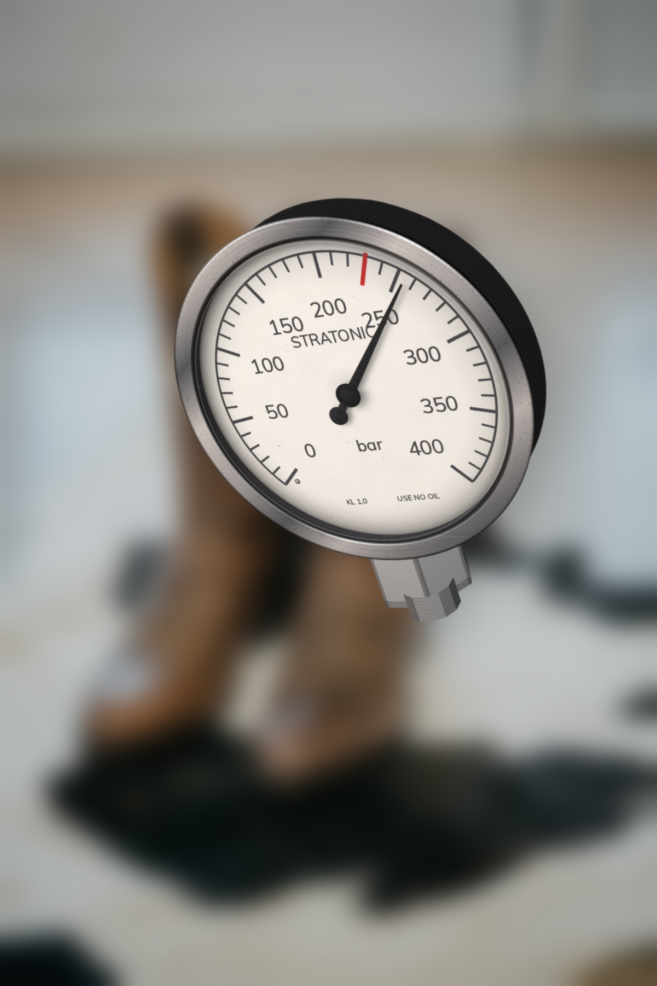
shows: 255 bar
